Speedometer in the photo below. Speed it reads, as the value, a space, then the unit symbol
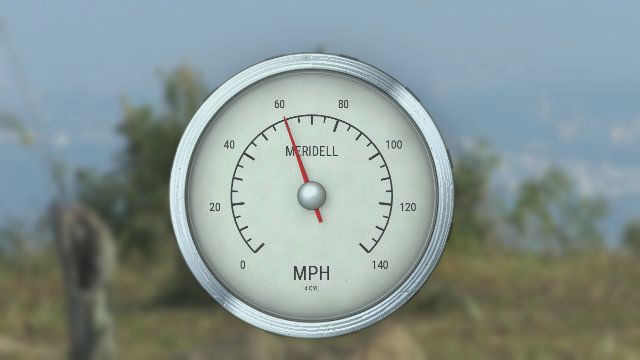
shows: 60 mph
